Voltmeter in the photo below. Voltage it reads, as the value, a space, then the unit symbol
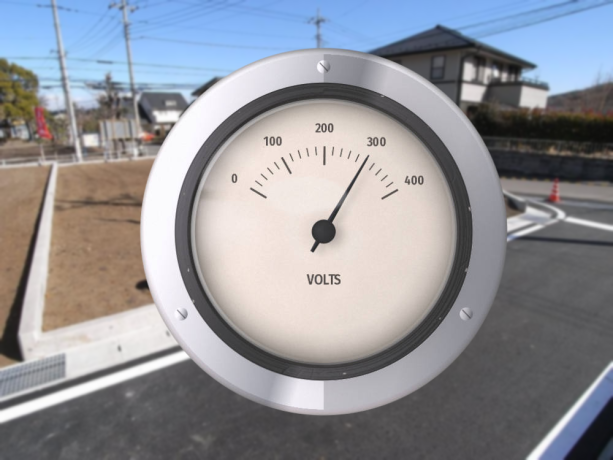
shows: 300 V
